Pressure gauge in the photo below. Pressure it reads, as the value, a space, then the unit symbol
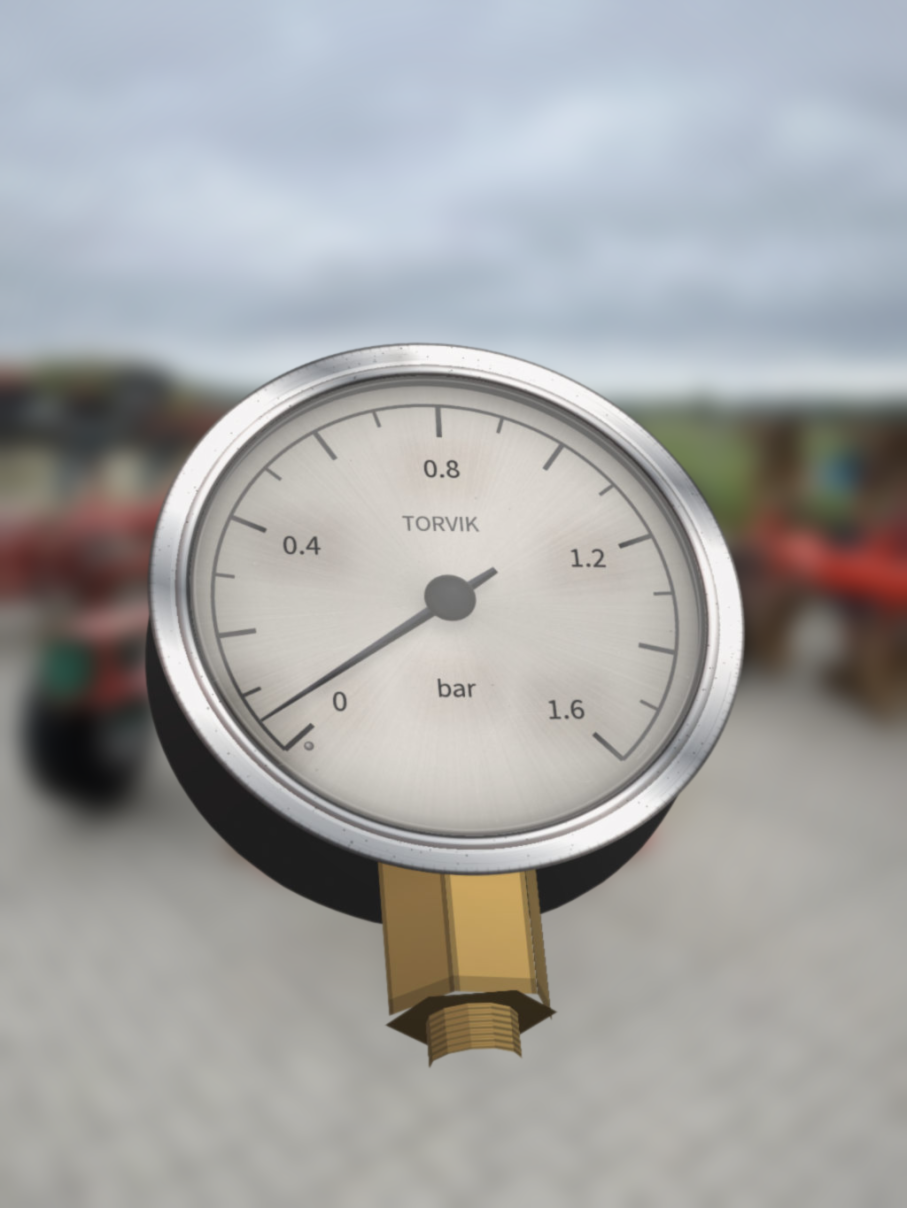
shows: 0.05 bar
